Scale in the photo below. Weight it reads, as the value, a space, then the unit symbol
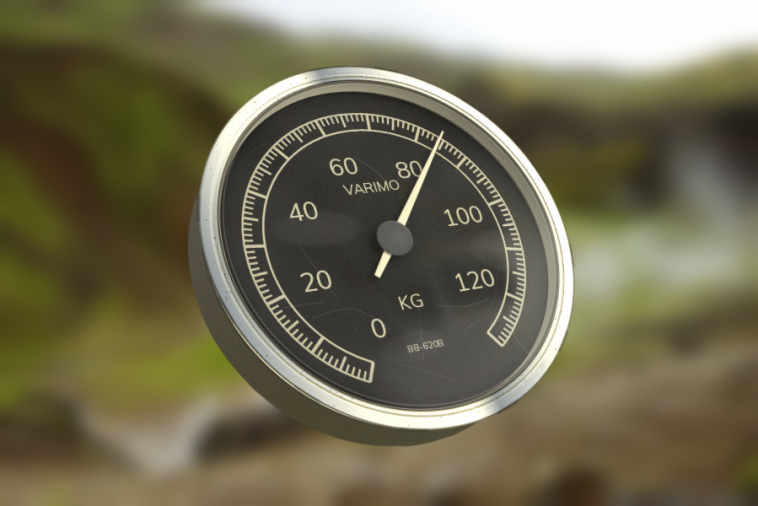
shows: 84 kg
